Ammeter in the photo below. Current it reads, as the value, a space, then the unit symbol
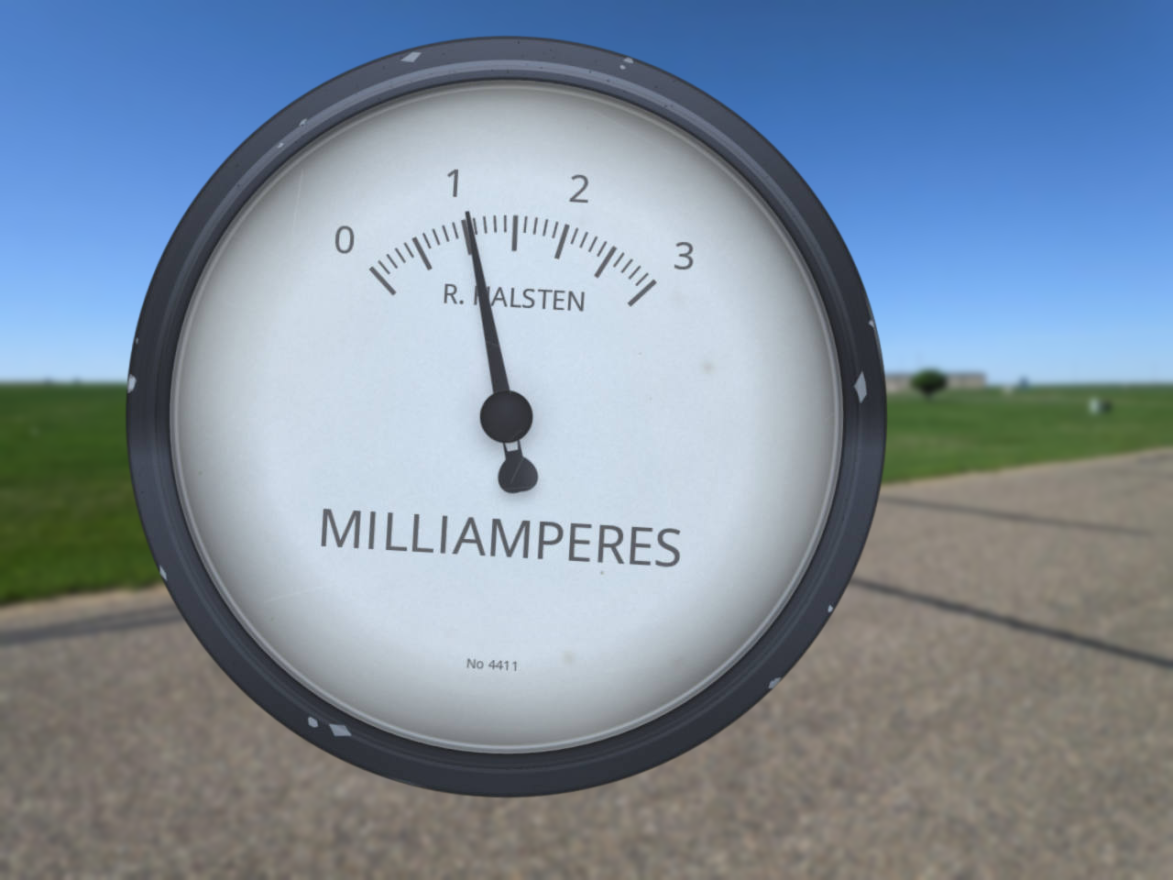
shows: 1.05 mA
